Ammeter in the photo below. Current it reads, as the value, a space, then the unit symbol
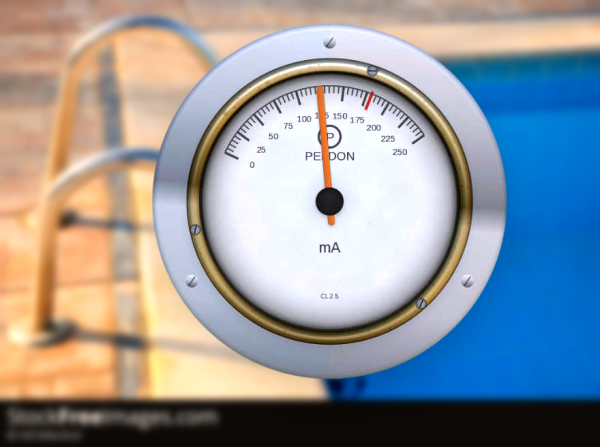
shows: 125 mA
